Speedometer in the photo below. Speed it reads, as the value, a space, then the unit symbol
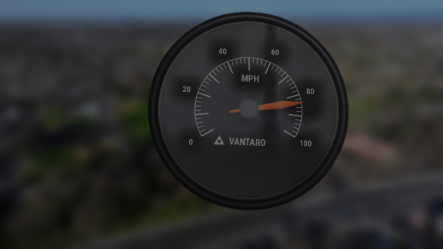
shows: 84 mph
